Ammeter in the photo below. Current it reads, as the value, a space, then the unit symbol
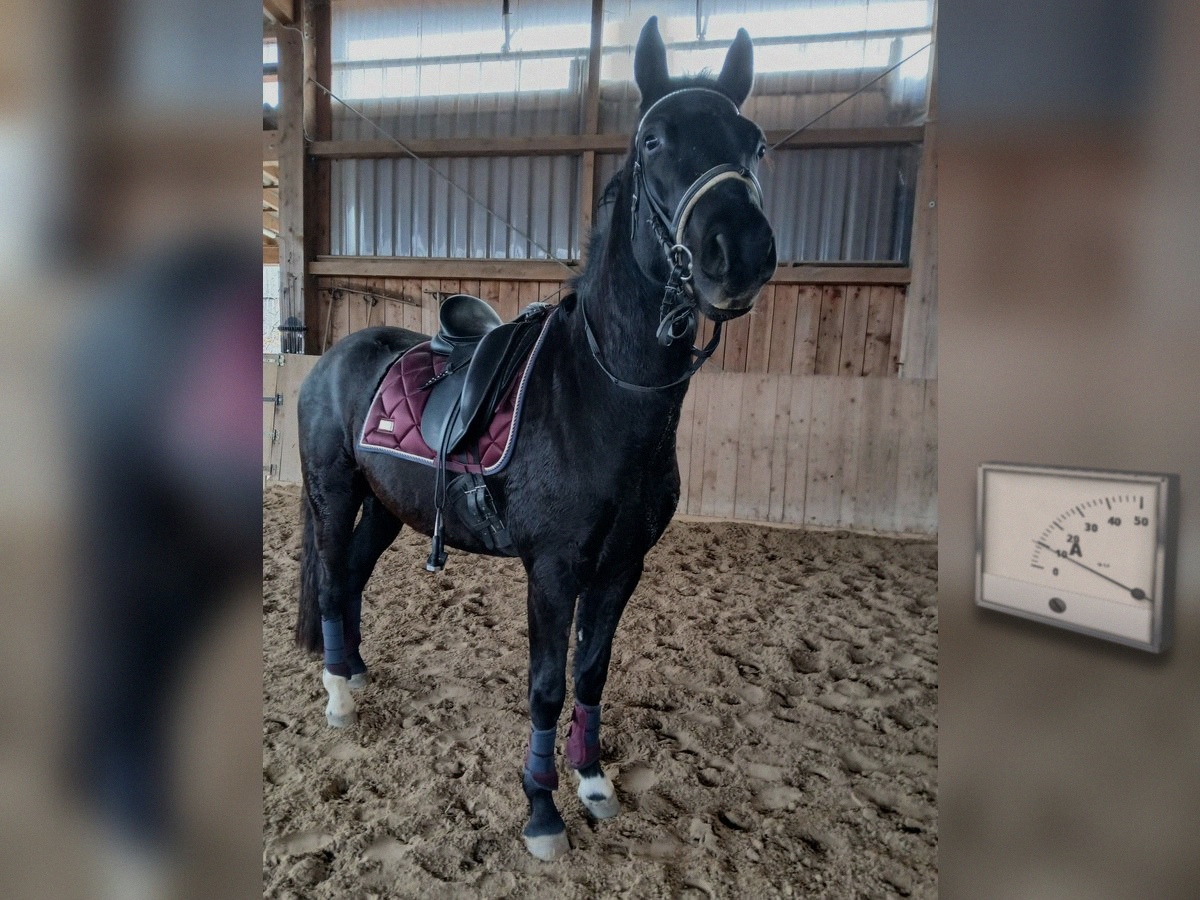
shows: 10 A
